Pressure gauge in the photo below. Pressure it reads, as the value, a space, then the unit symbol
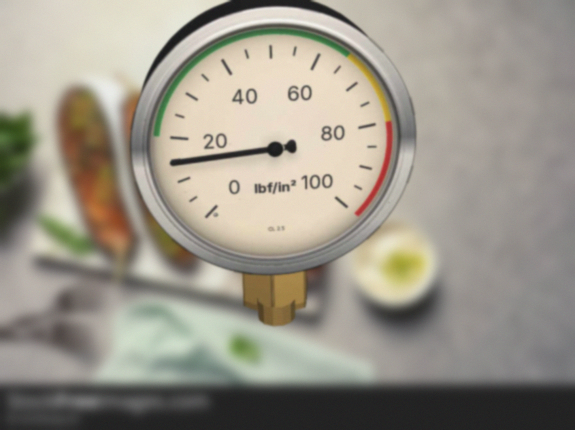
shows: 15 psi
